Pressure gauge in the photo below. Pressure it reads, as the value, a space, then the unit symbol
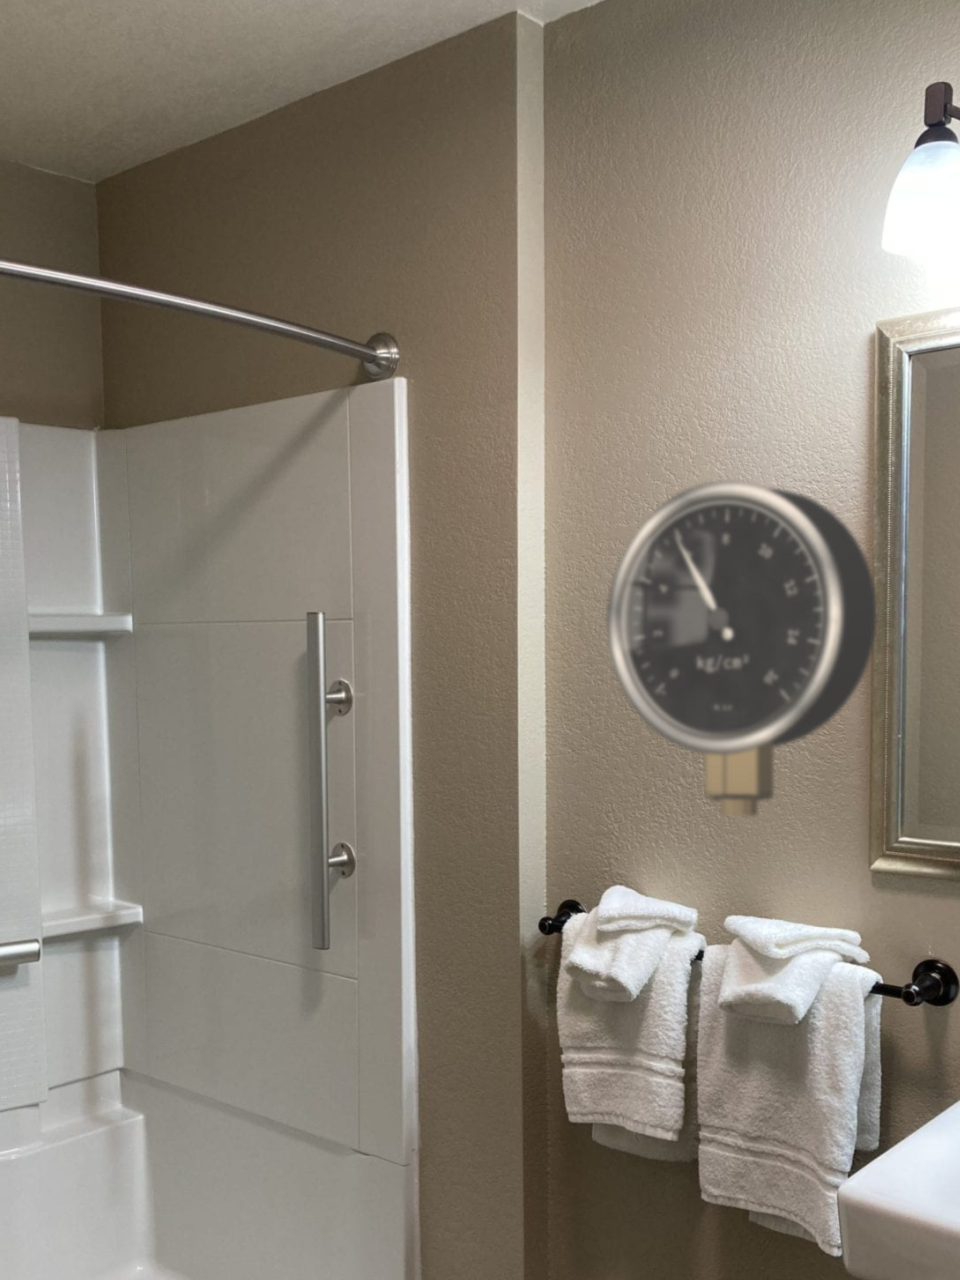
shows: 6 kg/cm²
